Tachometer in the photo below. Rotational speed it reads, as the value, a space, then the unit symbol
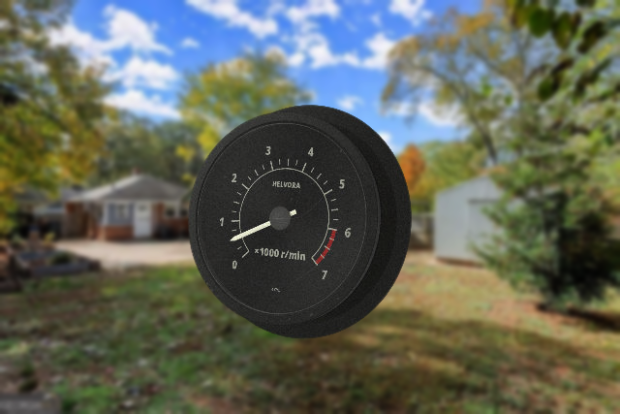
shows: 500 rpm
